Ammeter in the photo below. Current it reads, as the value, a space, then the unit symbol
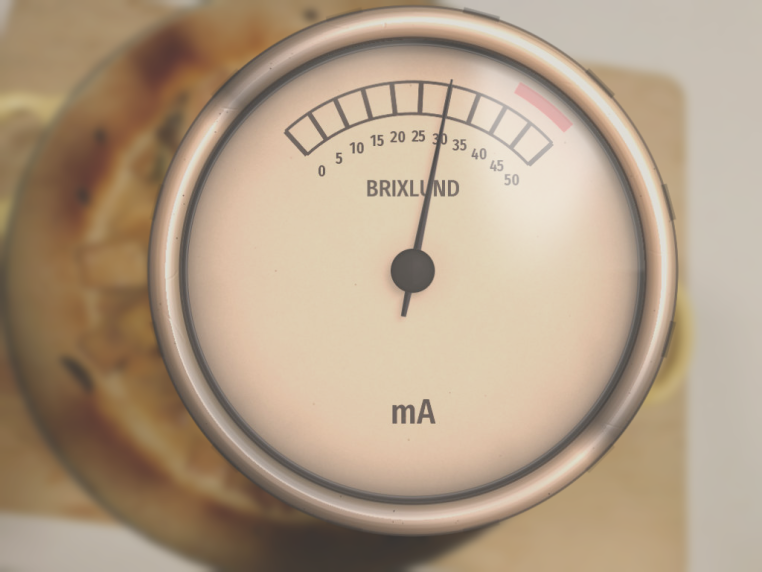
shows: 30 mA
